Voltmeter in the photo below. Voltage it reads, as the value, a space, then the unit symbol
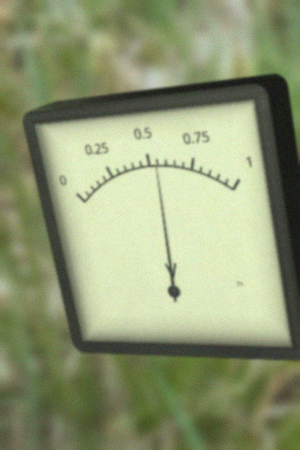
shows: 0.55 V
